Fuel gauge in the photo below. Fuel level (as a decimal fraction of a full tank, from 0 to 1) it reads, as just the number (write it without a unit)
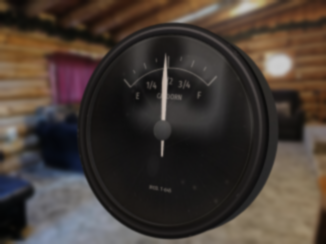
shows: 0.5
